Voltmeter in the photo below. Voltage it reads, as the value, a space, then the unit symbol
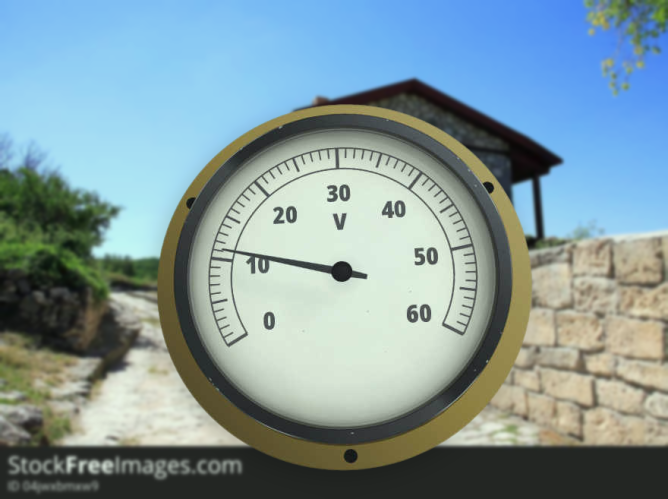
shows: 11 V
